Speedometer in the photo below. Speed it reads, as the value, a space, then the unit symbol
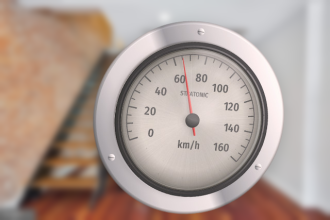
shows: 65 km/h
